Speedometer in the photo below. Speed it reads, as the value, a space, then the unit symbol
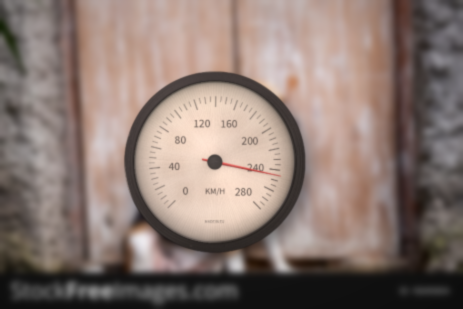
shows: 245 km/h
